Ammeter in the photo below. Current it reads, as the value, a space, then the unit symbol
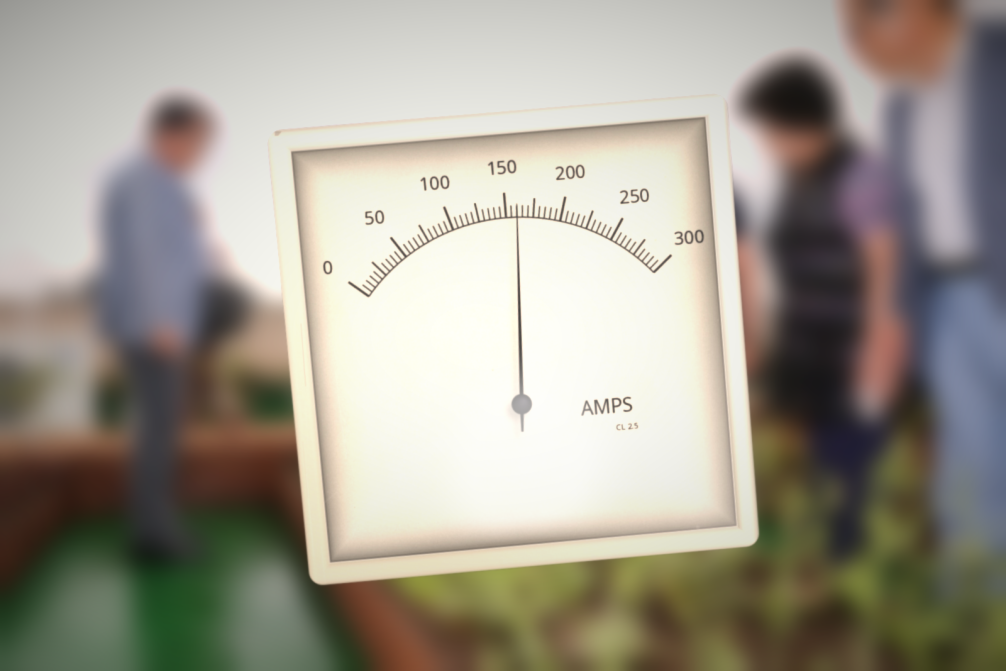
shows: 160 A
